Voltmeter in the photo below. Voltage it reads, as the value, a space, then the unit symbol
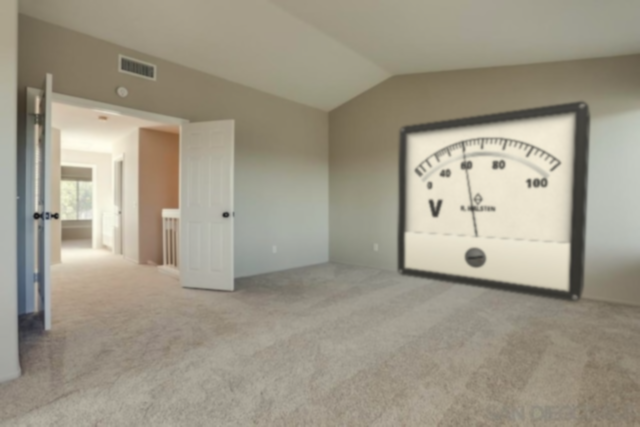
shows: 60 V
